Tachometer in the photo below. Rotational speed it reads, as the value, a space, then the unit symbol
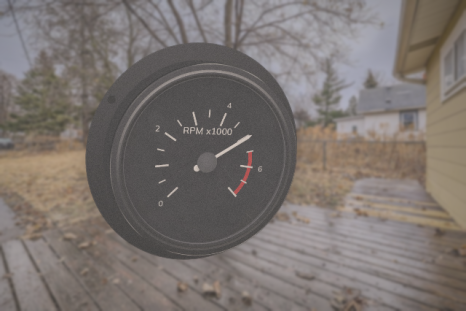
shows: 5000 rpm
